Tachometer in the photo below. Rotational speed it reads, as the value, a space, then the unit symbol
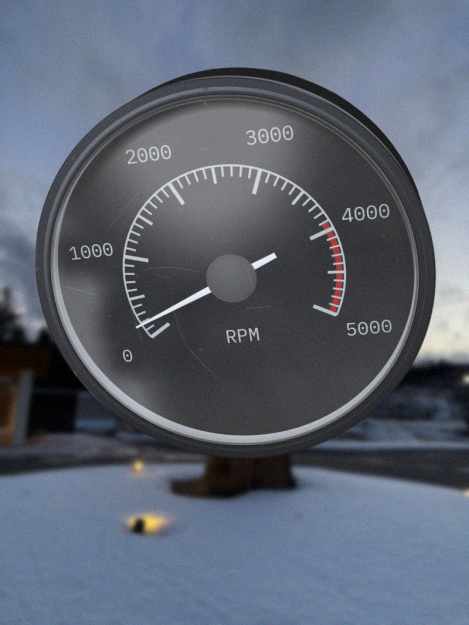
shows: 200 rpm
